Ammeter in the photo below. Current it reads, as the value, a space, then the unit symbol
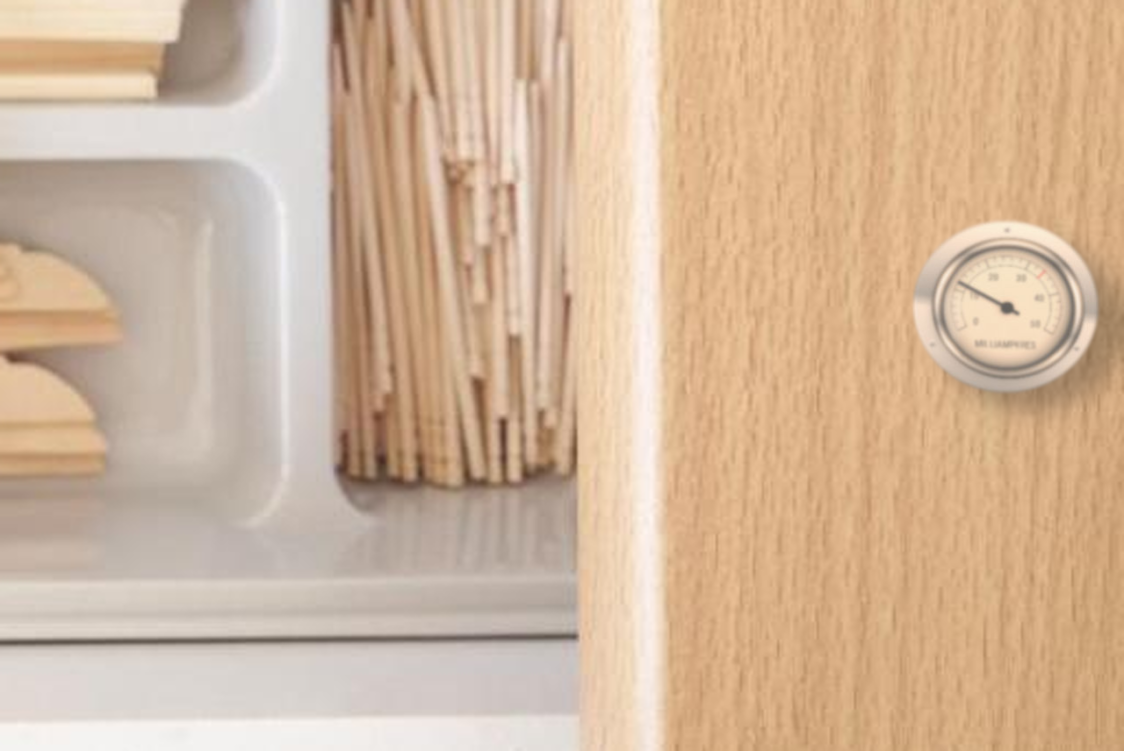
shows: 12 mA
